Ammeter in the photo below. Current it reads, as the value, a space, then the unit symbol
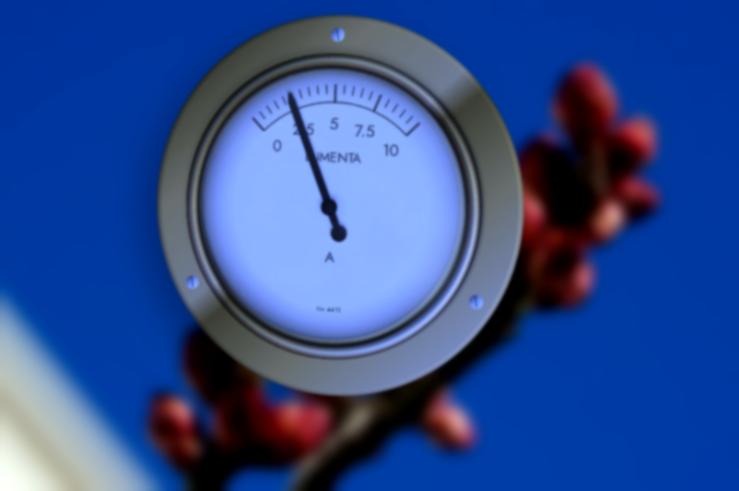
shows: 2.5 A
